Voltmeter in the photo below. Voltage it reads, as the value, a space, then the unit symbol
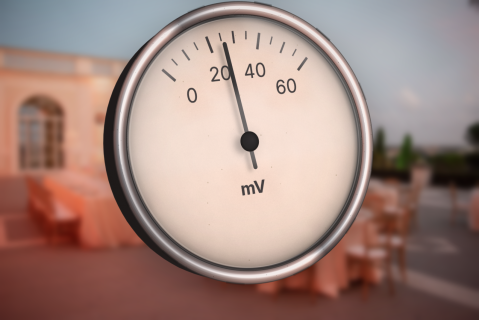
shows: 25 mV
